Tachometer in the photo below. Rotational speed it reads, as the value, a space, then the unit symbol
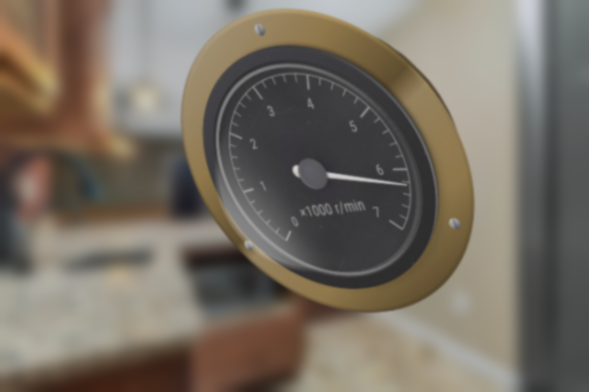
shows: 6200 rpm
